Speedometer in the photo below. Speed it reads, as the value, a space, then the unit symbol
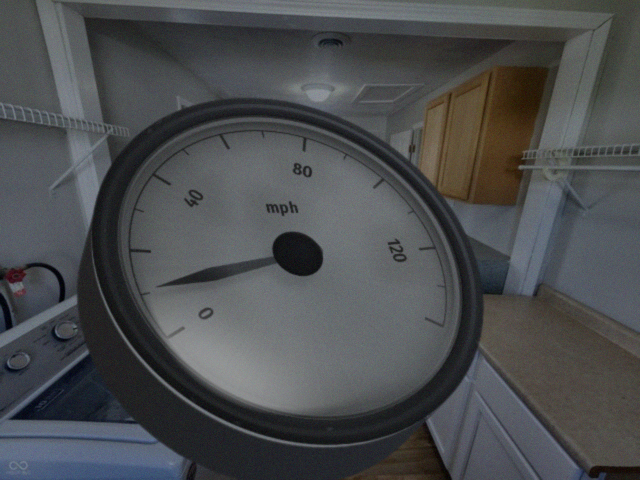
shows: 10 mph
